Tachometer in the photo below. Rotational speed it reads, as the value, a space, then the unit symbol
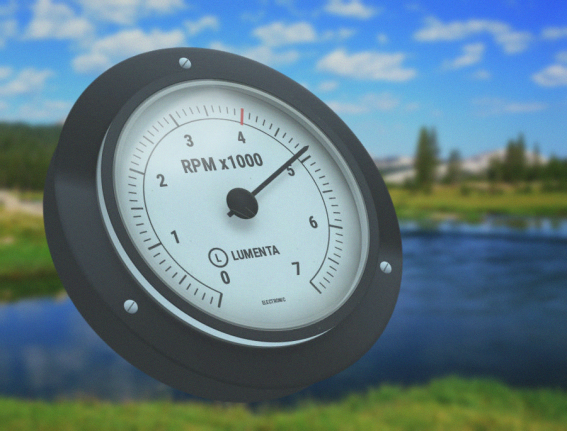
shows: 4900 rpm
